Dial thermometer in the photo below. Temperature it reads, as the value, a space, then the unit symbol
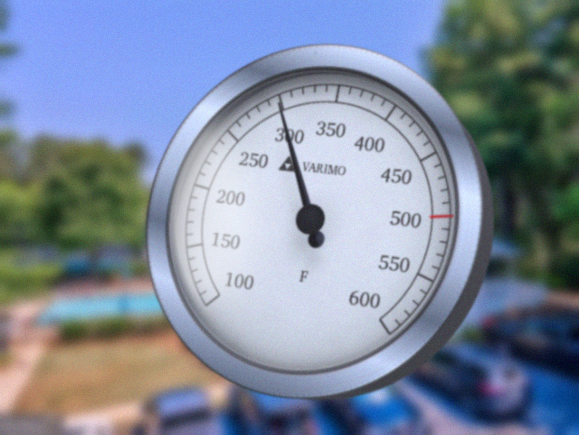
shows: 300 °F
